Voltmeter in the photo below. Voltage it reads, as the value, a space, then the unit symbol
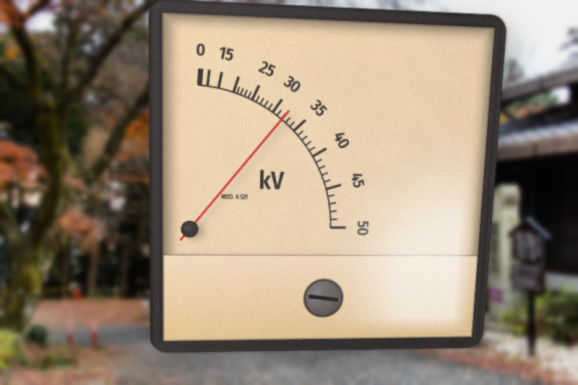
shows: 32 kV
